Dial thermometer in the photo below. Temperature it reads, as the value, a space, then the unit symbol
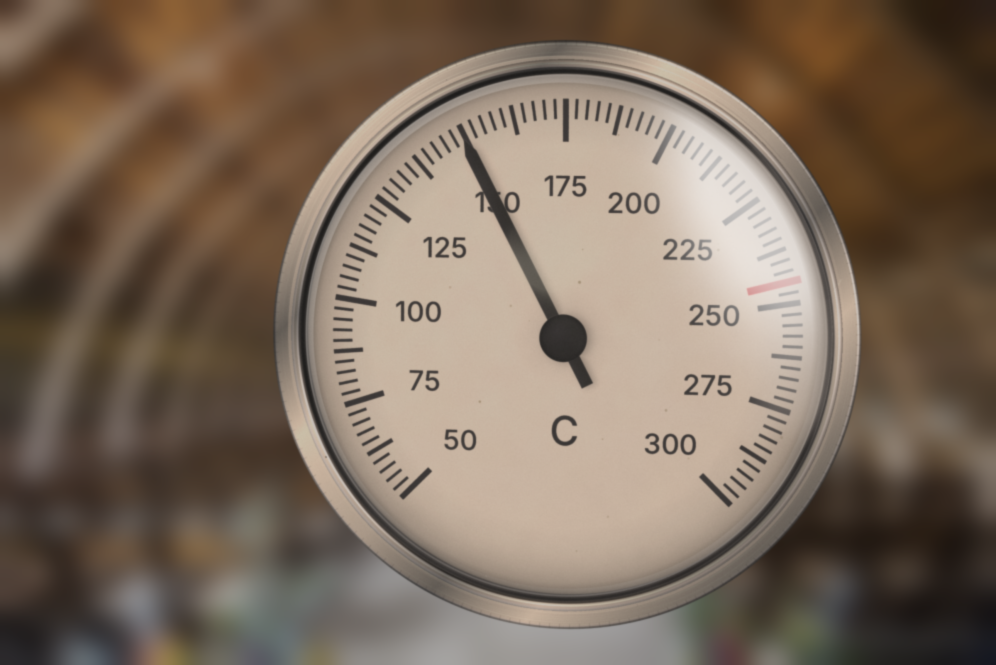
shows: 150 °C
